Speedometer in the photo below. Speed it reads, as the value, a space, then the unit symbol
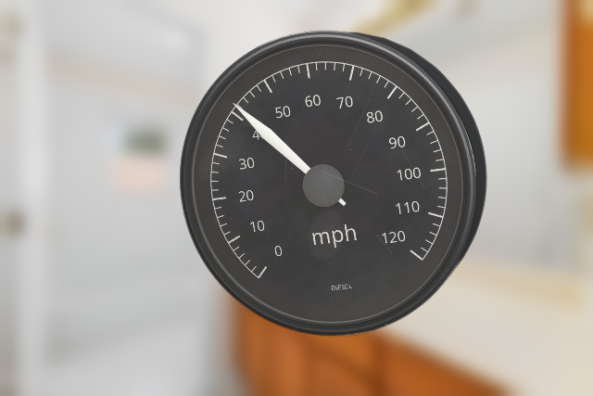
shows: 42 mph
